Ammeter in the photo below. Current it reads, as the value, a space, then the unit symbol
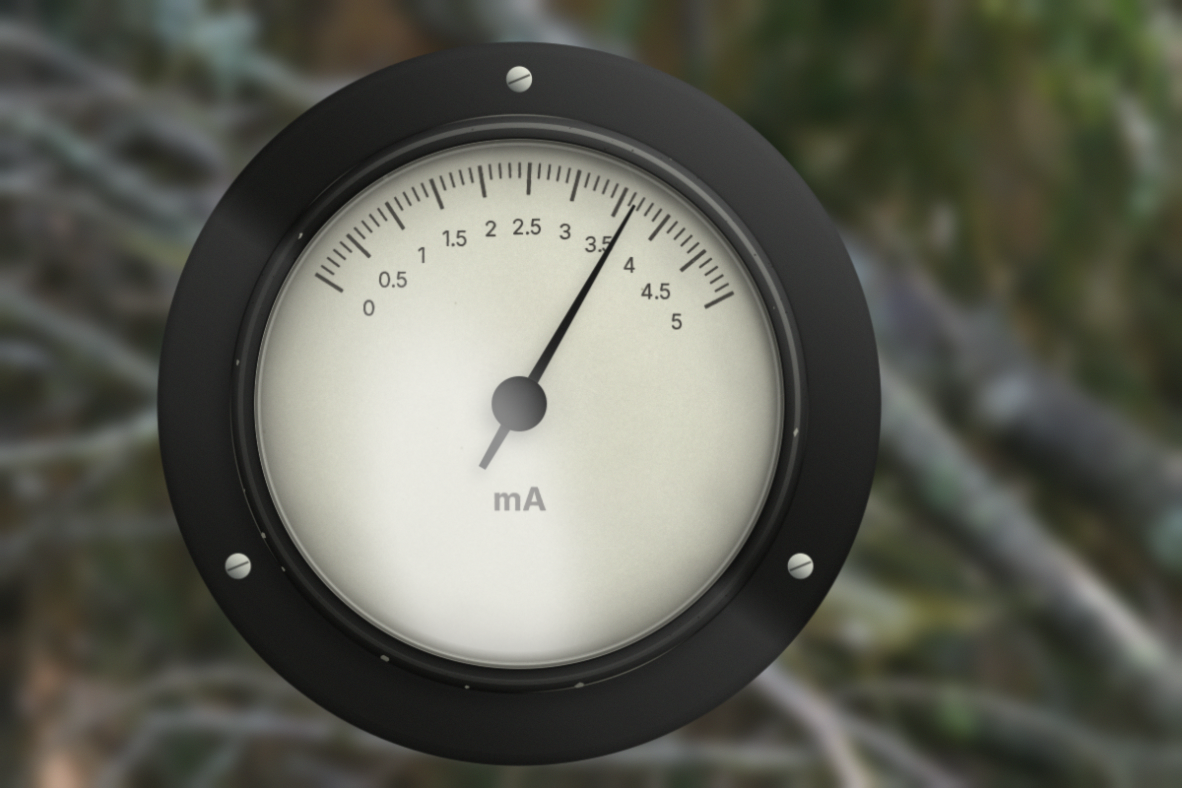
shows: 3.65 mA
